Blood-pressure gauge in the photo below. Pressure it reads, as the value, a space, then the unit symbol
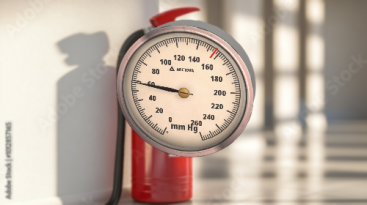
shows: 60 mmHg
